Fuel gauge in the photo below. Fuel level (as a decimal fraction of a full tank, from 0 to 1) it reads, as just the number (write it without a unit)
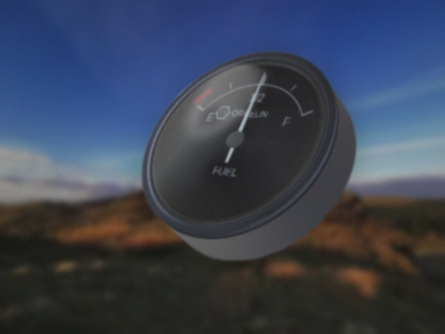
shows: 0.5
